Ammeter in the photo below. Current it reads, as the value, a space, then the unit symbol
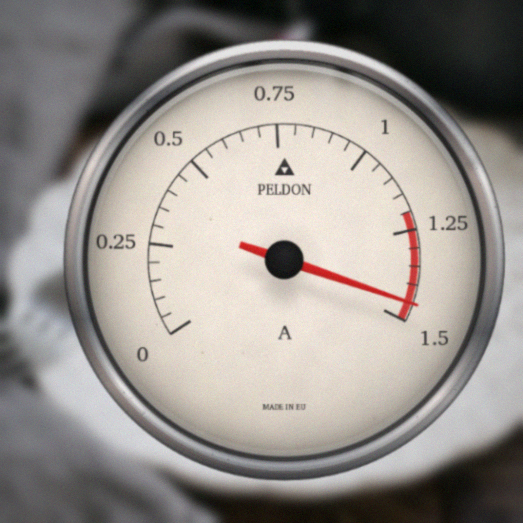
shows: 1.45 A
